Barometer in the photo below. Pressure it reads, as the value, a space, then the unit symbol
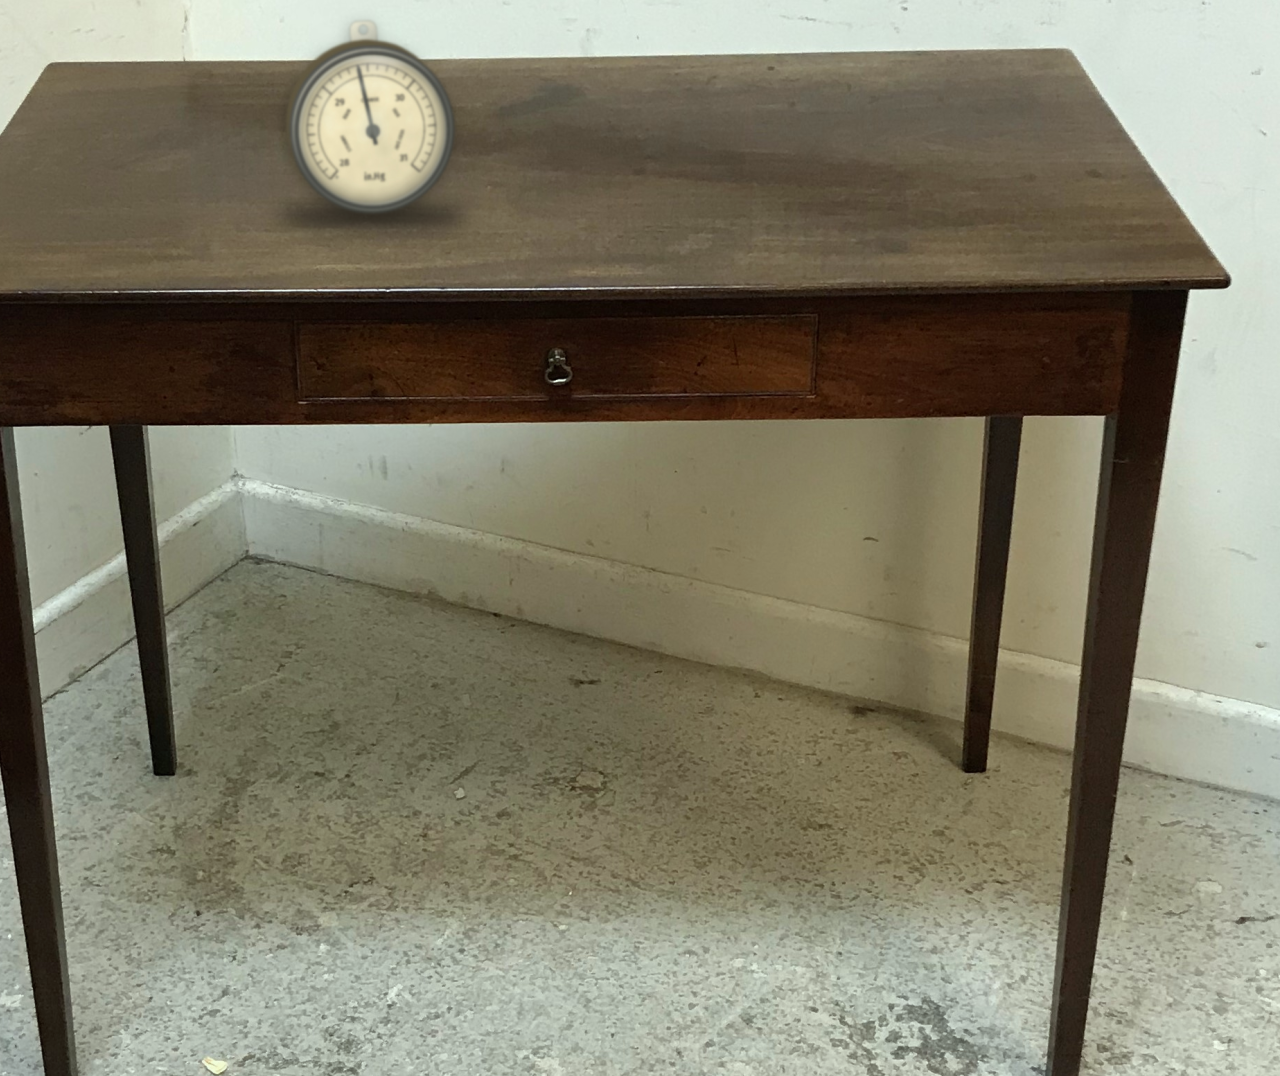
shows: 29.4 inHg
